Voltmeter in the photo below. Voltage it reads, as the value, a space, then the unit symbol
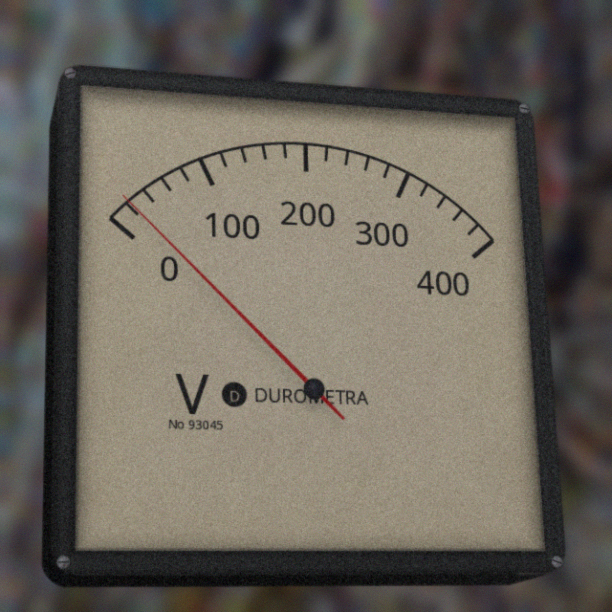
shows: 20 V
